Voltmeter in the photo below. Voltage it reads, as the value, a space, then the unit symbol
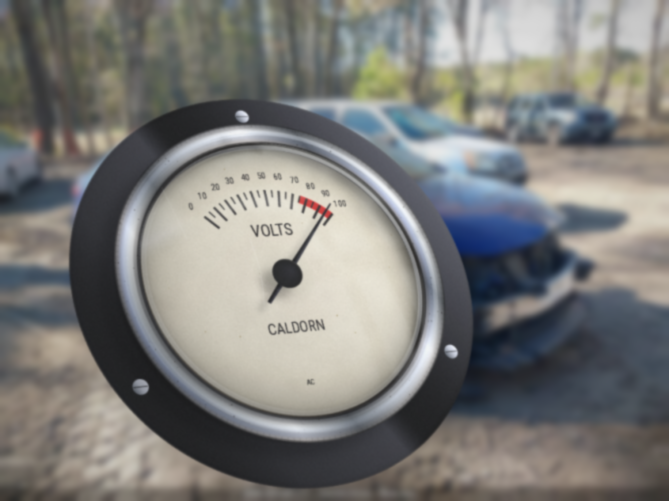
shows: 95 V
